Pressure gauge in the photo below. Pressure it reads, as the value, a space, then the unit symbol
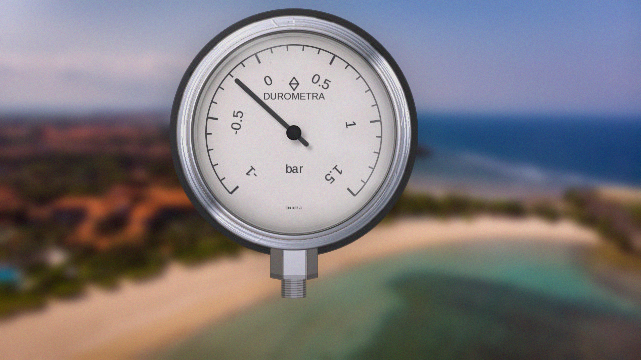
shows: -0.2 bar
